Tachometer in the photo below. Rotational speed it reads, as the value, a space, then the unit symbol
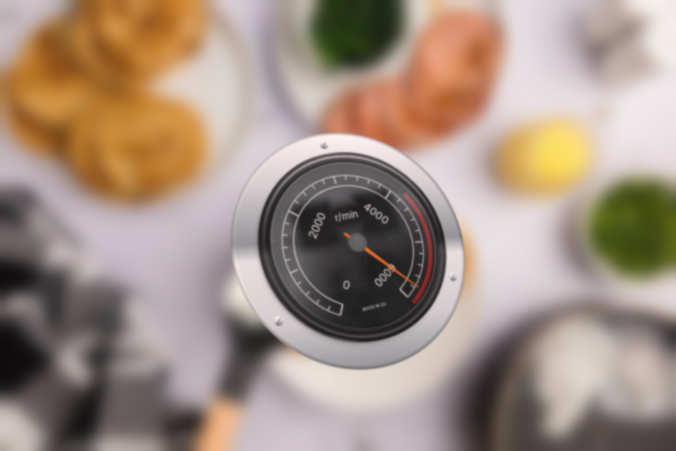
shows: 5800 rpm
